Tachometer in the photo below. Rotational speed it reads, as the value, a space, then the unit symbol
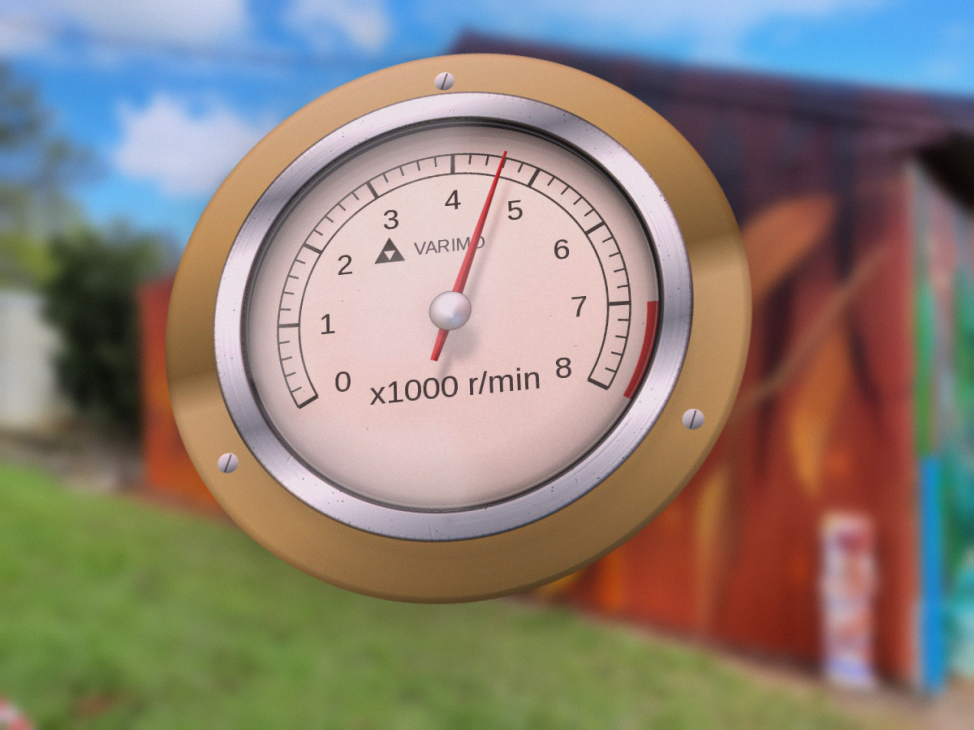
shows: 4600 rpm
